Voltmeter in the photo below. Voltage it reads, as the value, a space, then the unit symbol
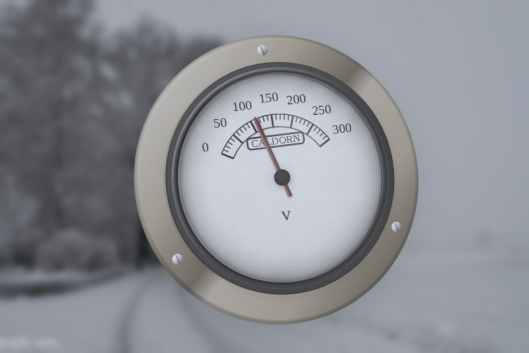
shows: 110 V
